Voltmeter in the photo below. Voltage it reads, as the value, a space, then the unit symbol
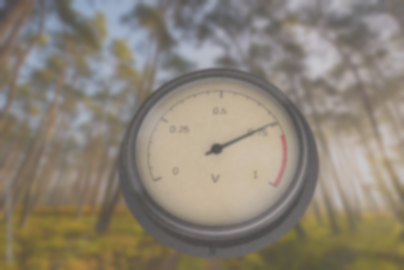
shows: 0.75 V
